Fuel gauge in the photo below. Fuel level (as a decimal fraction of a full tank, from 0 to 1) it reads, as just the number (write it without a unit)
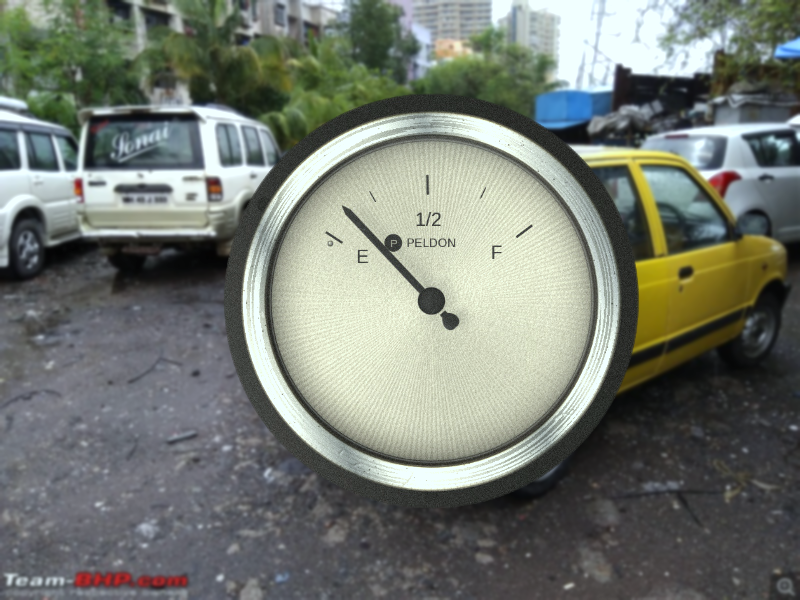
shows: 0.125
